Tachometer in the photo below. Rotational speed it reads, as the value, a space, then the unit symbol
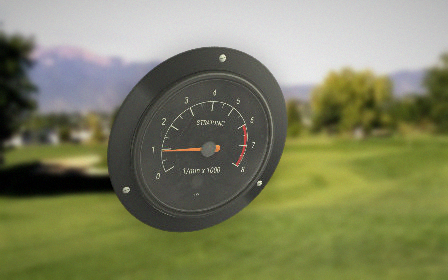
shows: 1000 rpm
